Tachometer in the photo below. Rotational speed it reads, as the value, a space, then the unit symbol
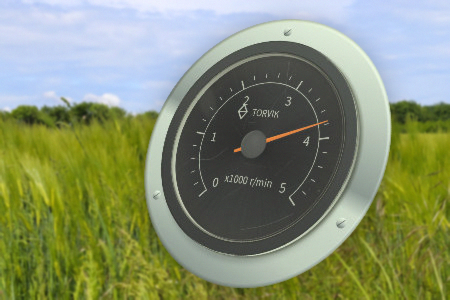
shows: 3800 rpm
